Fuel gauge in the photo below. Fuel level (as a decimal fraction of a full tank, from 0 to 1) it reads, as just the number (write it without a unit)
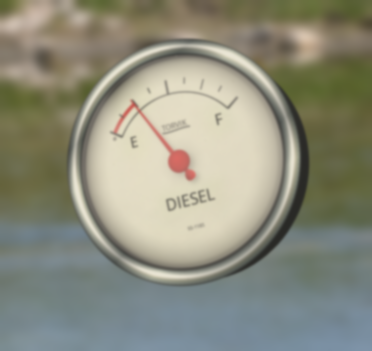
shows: 0.25
